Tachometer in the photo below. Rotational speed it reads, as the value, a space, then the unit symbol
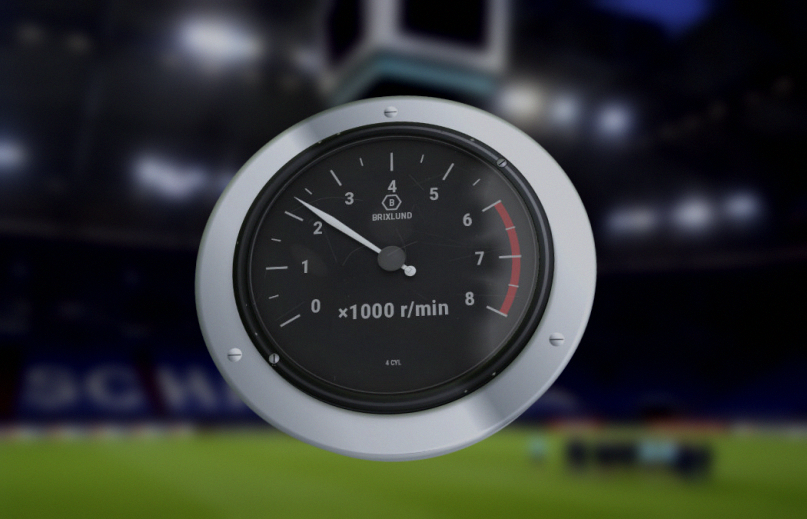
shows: 2250 rpm
